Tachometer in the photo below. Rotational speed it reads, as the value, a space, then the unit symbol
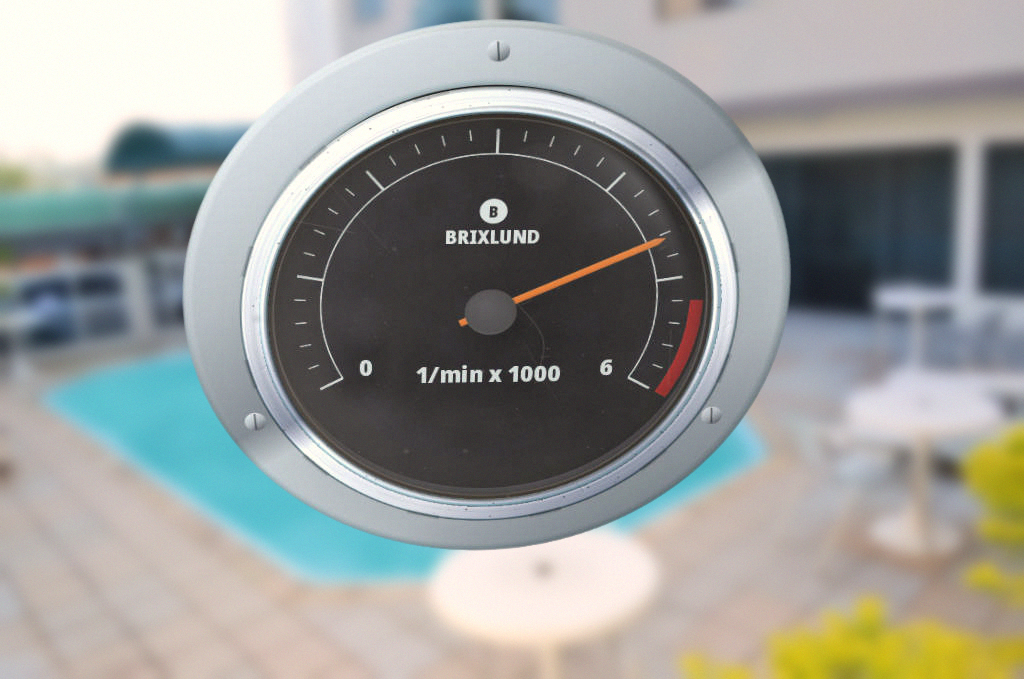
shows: 4600 rpm
